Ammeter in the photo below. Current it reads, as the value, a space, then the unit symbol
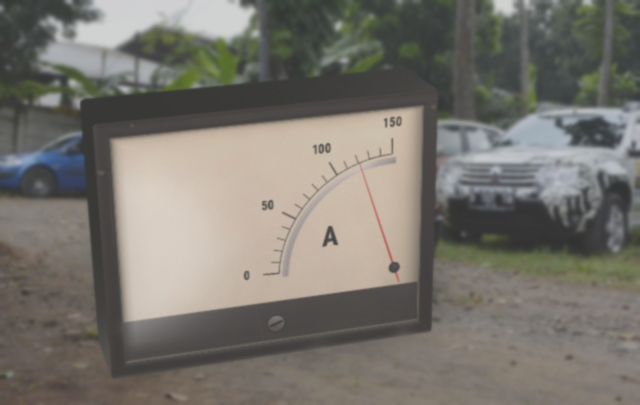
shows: 120 A
